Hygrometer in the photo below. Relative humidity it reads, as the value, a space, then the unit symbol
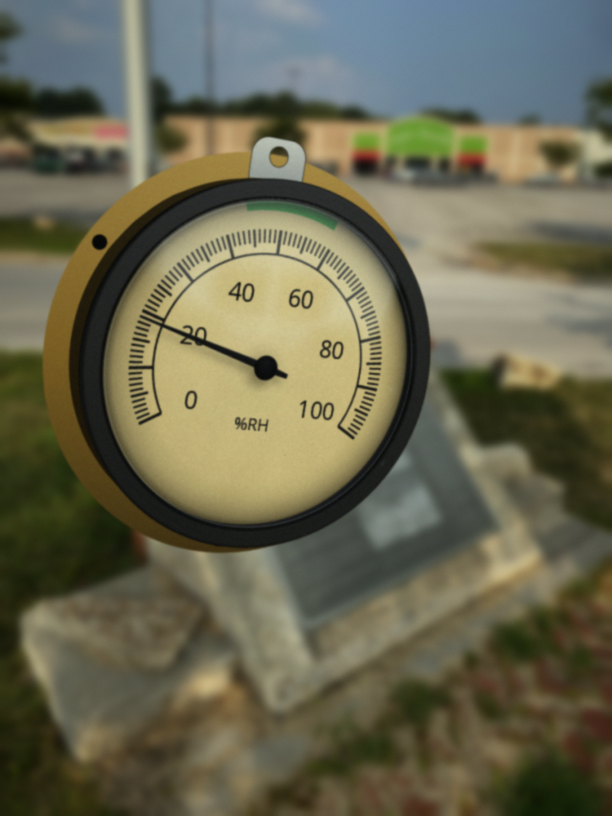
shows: 19 %
